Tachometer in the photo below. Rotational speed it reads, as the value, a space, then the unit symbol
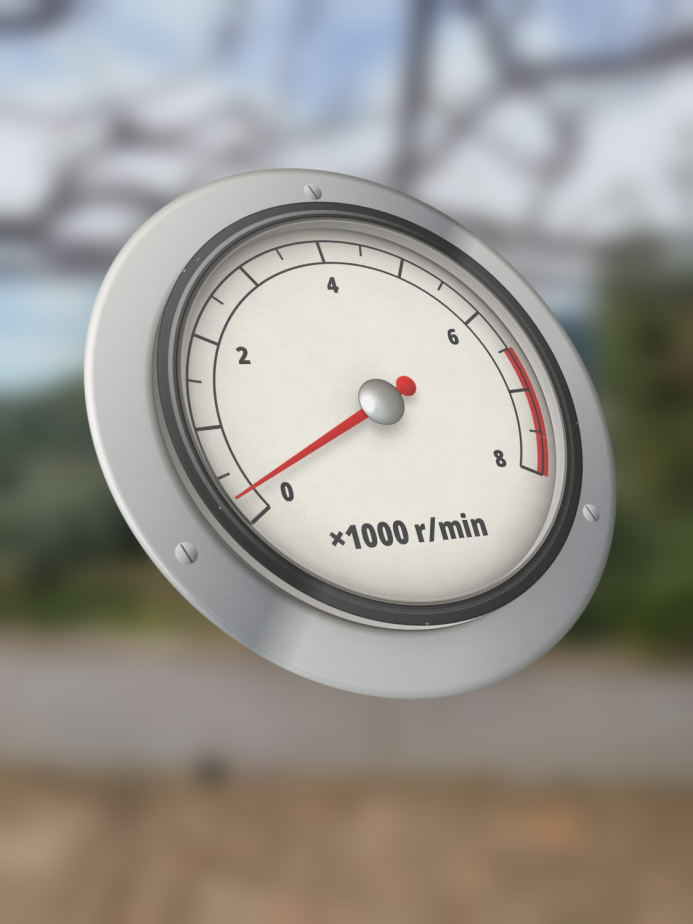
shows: 250 rpm
